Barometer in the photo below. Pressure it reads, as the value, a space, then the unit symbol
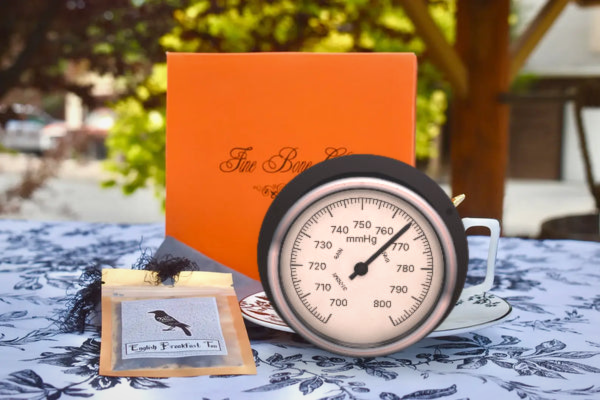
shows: 765 mmHg
